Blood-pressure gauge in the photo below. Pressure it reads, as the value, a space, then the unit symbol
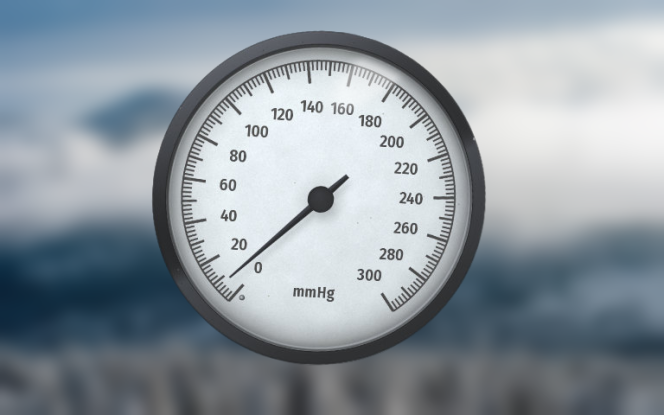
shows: 8 mmHg
